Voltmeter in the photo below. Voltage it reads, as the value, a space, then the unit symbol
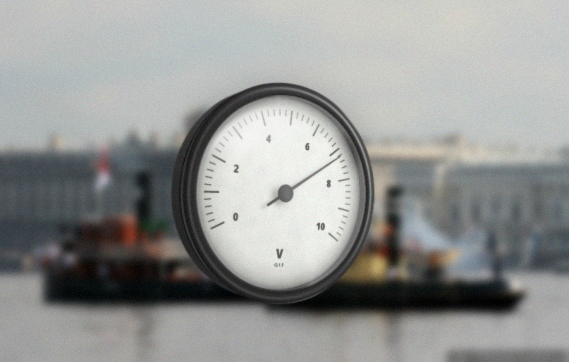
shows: 7.2 V
